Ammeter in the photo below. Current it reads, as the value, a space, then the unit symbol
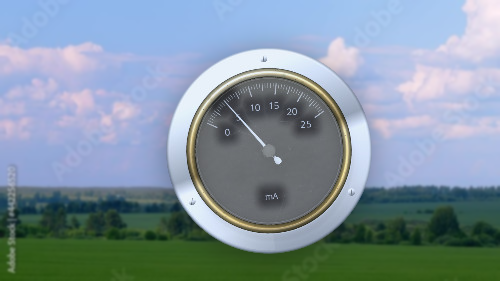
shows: 5 mA
